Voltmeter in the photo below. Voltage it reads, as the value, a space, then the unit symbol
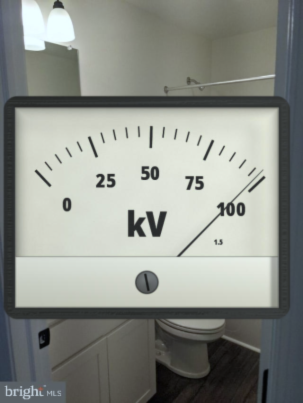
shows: 97.5 kV
